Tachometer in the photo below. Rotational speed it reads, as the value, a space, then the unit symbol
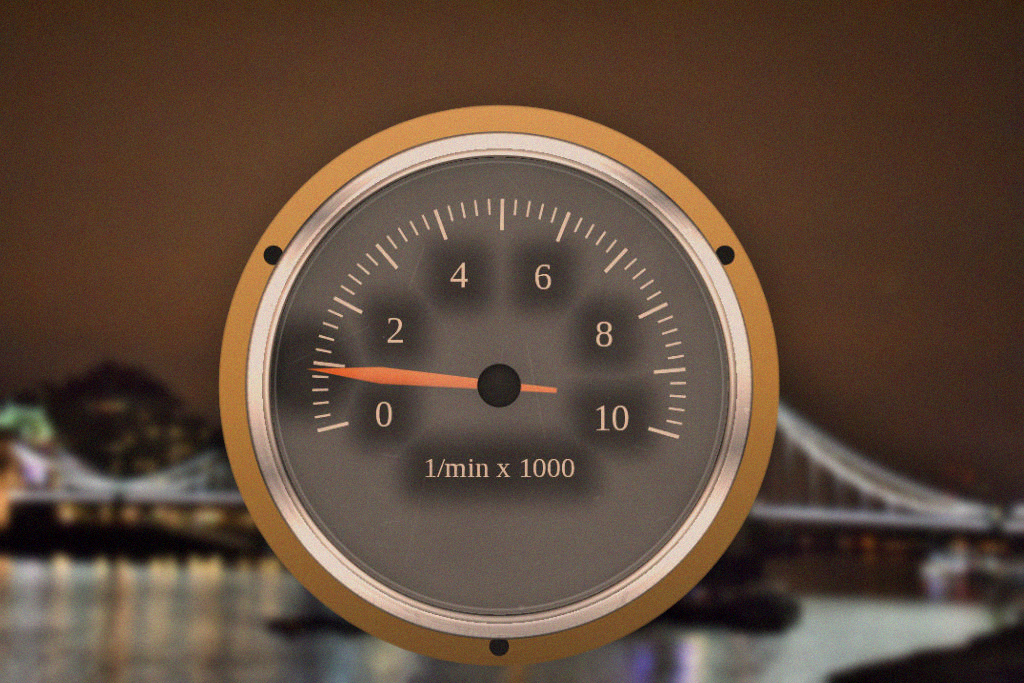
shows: 900 rpm
